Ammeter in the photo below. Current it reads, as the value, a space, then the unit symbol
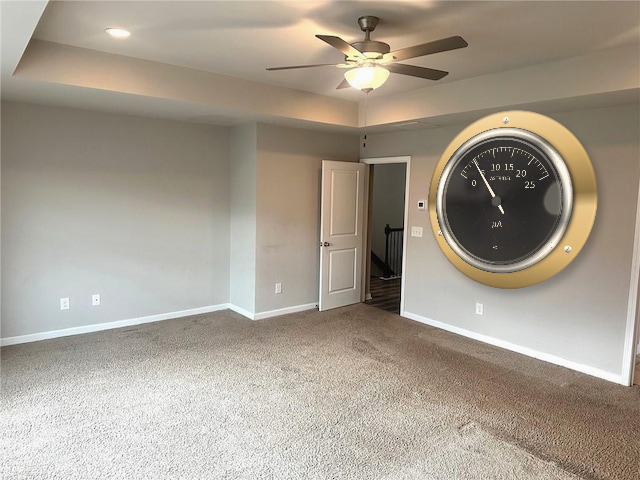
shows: 5 µA
